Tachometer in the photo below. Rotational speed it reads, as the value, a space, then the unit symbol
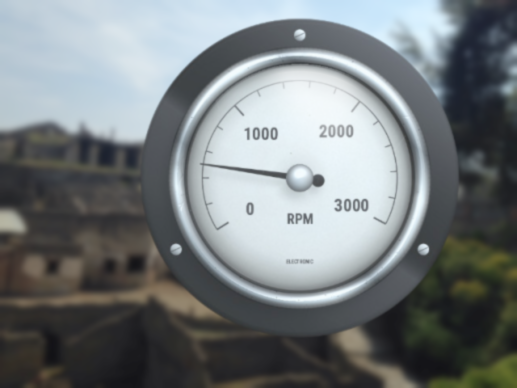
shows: 500 rpm
